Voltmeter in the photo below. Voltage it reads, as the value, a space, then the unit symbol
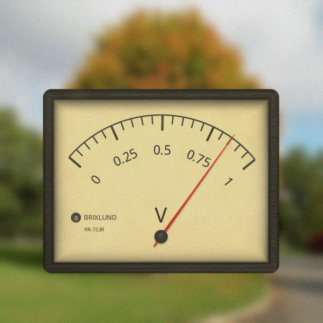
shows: 0.85 V
